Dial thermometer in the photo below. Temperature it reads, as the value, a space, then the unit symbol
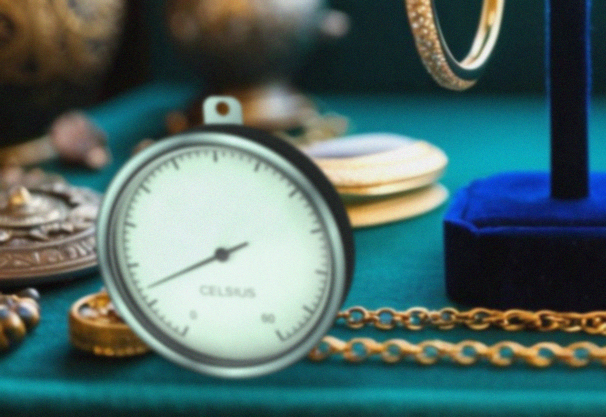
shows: 7 °C
